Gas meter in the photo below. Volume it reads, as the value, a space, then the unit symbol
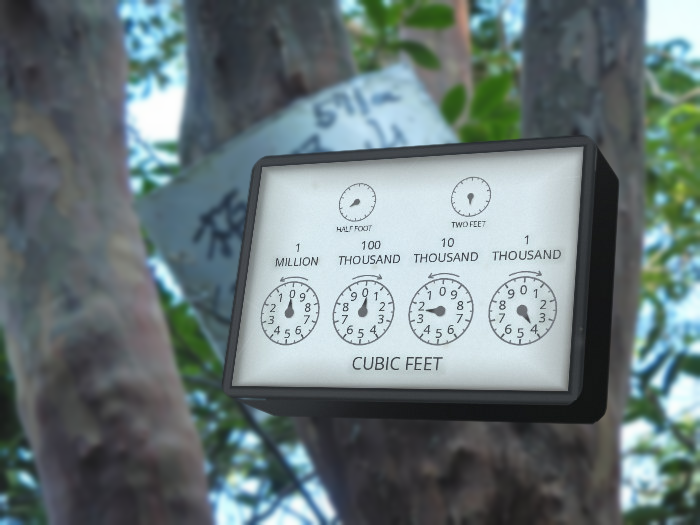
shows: 2400 ft³
